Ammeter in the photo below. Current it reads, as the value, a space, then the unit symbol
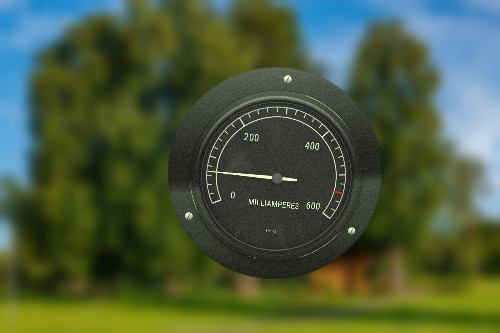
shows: 70 mA
